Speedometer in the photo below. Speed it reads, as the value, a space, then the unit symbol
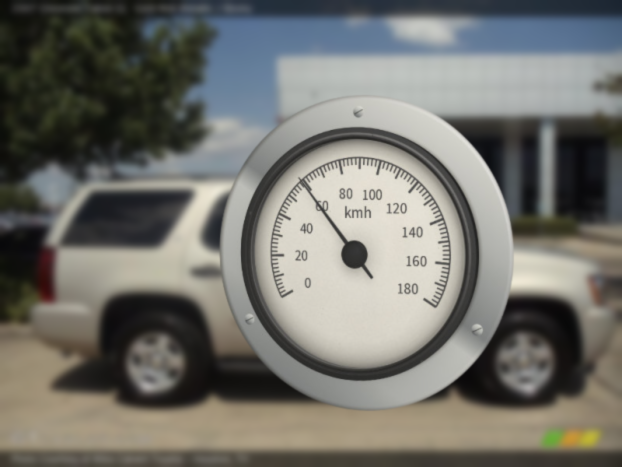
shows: 60 km/h
